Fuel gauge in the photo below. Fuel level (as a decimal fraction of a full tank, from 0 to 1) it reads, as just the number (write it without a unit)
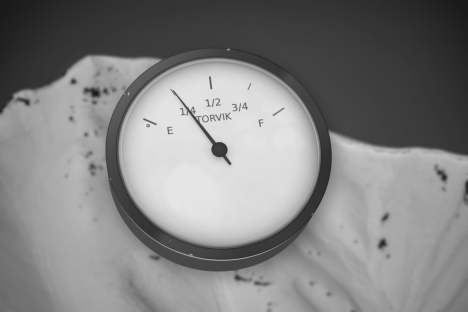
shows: 0.25
